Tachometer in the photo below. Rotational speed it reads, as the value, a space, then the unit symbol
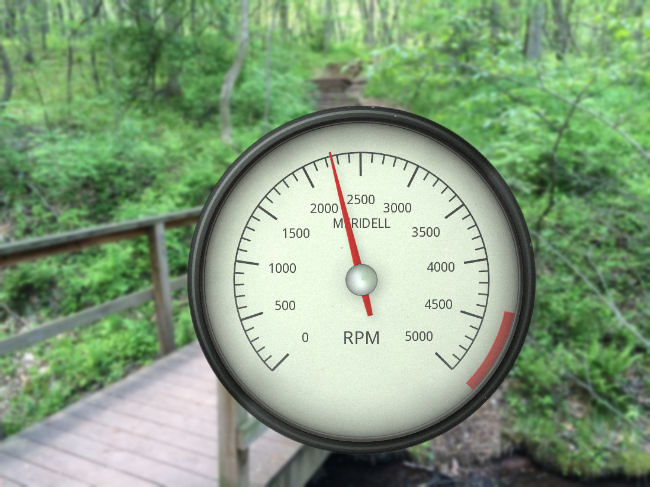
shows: 2250 rpm
